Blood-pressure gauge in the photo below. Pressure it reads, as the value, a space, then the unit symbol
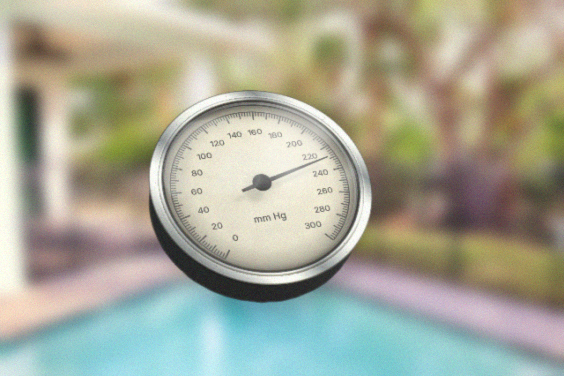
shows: 230 mmHg
